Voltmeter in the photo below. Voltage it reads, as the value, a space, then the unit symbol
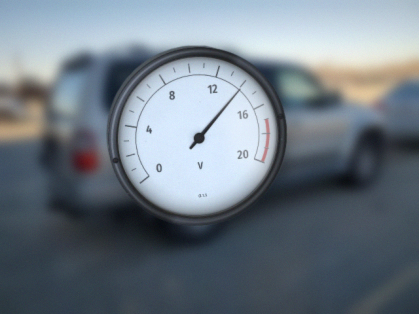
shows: 14 V
